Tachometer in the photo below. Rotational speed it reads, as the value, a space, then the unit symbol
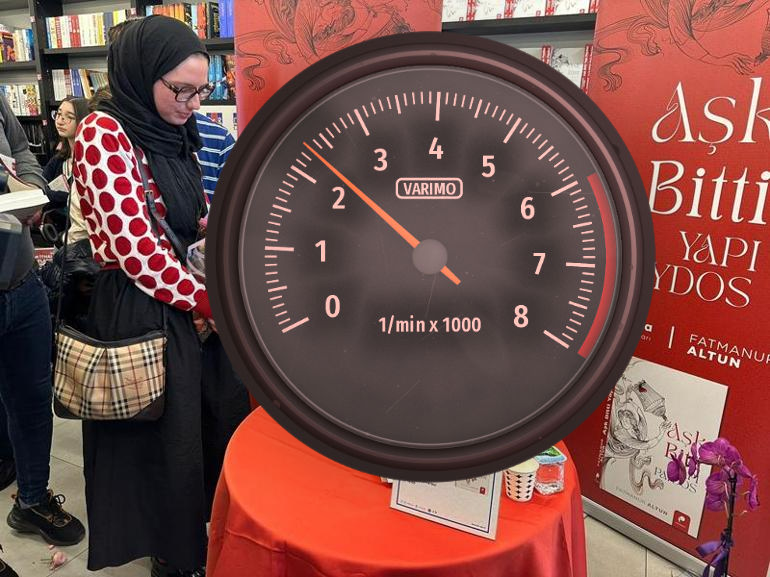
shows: 2300 rpm
